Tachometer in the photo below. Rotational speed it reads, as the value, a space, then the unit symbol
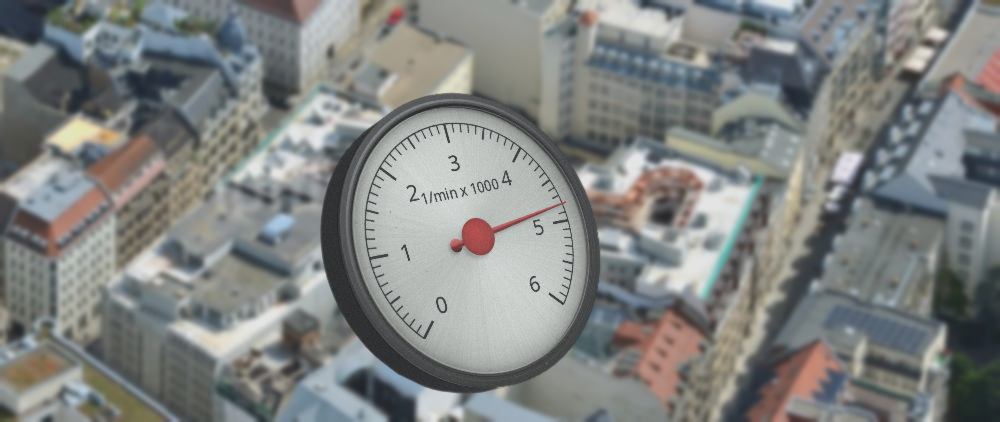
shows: 4800 rpm
